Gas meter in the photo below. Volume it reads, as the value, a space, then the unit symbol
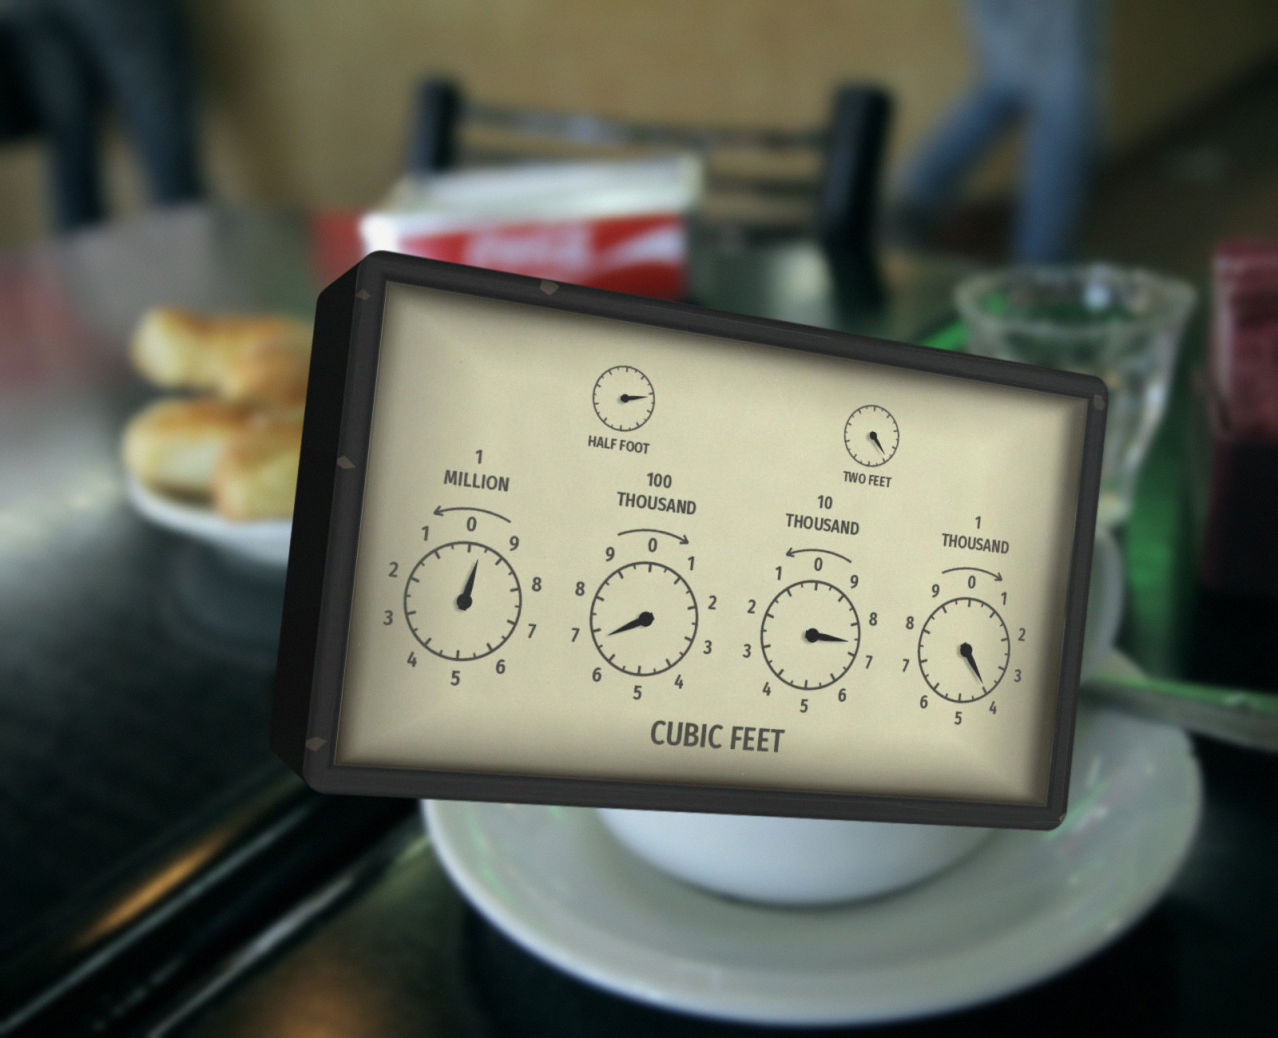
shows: 967400 ft³
